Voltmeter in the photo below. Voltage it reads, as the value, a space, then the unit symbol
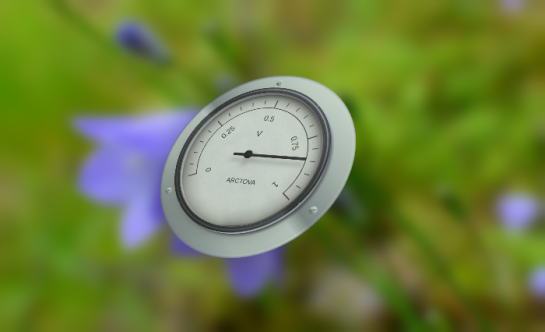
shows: 0.85 V
